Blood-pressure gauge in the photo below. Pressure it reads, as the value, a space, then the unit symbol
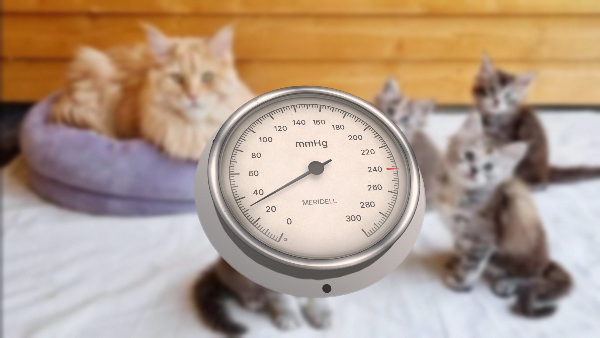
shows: 30 mmHg
